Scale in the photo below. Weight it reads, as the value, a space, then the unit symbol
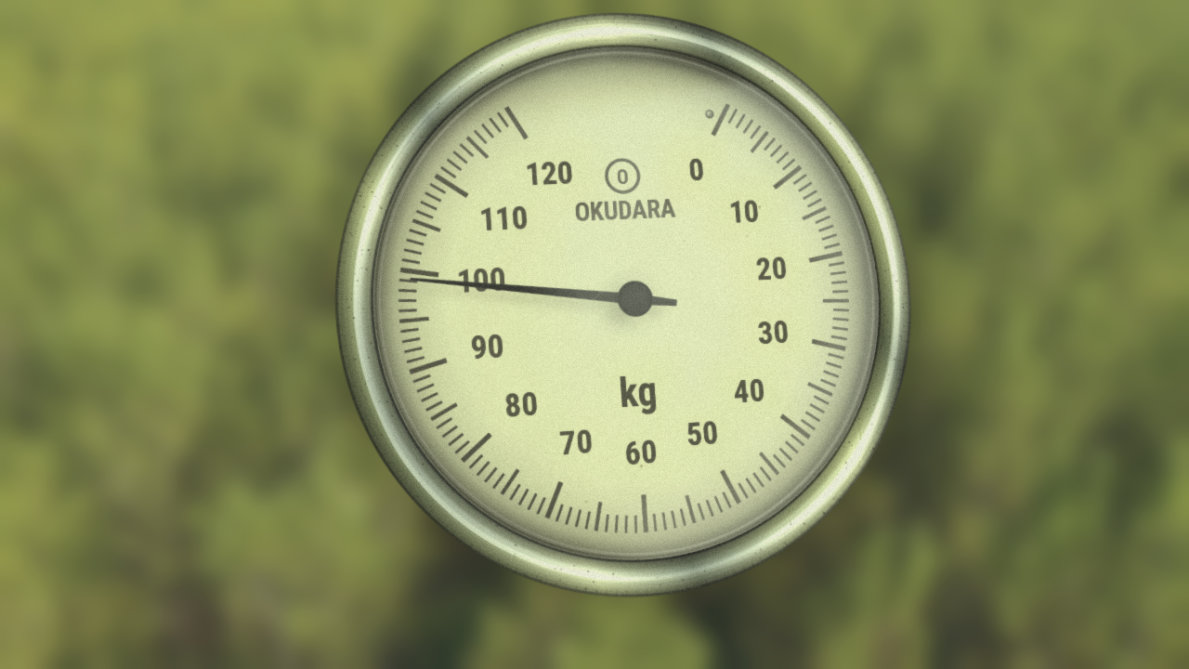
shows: 99 kg
